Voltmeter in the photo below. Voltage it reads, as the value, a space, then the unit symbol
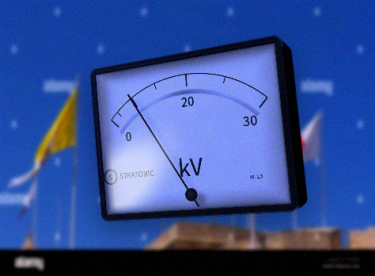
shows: 10 kV
